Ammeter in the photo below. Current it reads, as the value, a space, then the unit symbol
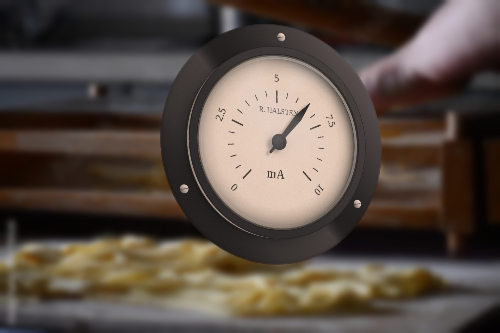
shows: 6.5 mA
